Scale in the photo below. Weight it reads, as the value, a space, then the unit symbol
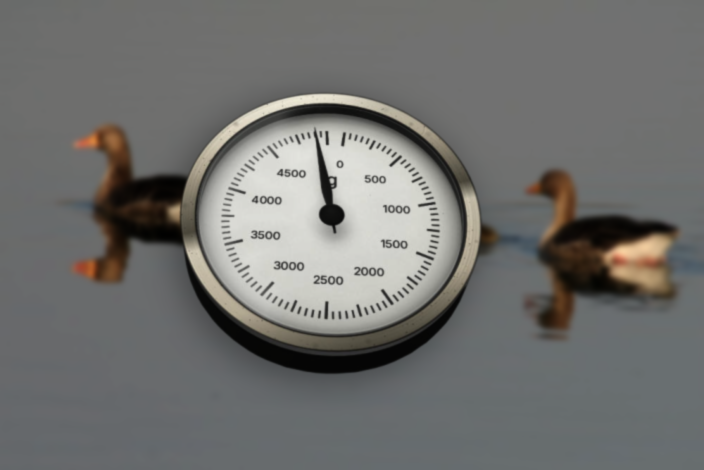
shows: 4900 g
